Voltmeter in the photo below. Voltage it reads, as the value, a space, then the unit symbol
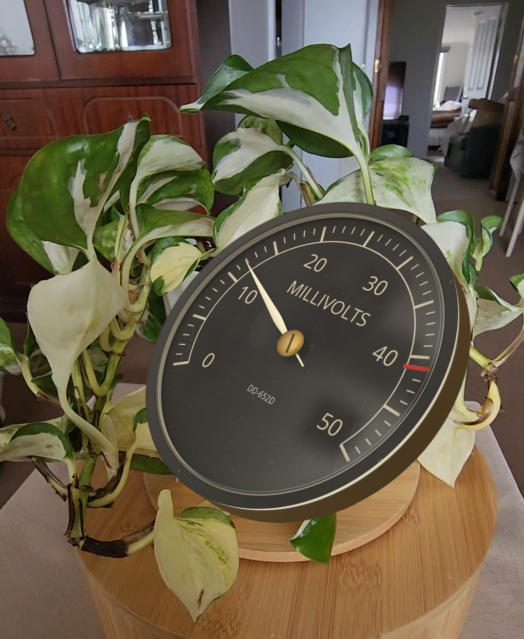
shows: 12 mV
